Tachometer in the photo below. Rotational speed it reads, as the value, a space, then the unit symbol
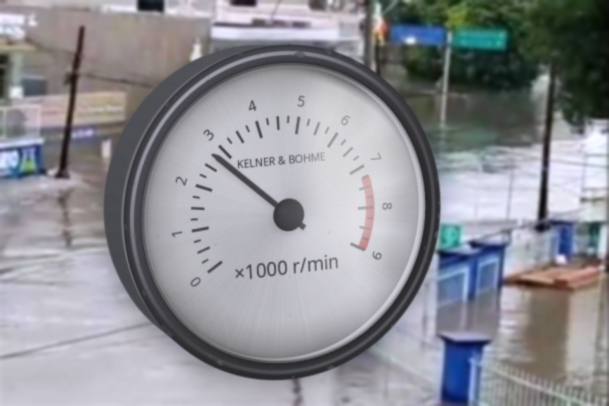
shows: 2750 rpm
